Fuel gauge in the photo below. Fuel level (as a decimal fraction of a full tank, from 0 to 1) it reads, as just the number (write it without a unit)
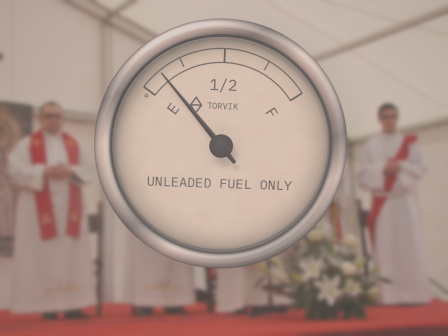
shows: 0.125
